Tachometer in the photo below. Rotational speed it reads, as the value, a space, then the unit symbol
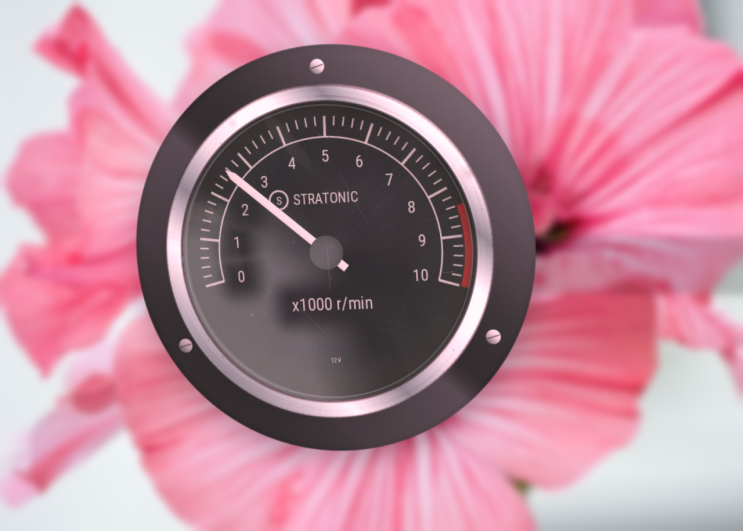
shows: 2600 rpm
